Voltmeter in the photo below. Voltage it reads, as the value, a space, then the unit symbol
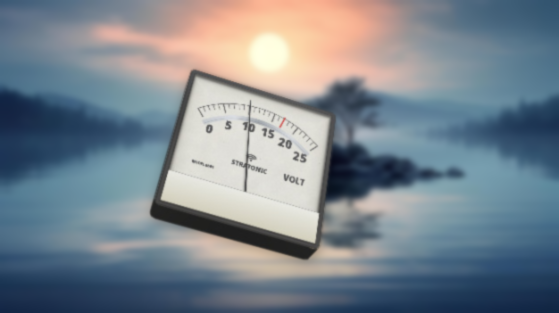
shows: 10 V
